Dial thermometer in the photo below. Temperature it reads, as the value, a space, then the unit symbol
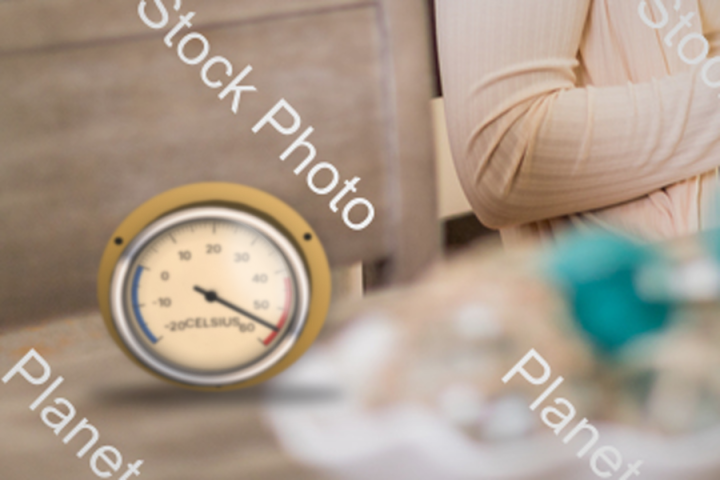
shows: 55 °C
